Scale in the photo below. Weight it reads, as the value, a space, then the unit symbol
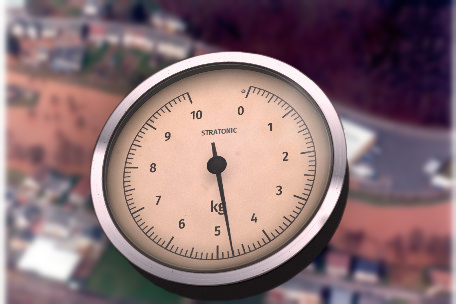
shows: 4.7 kg
